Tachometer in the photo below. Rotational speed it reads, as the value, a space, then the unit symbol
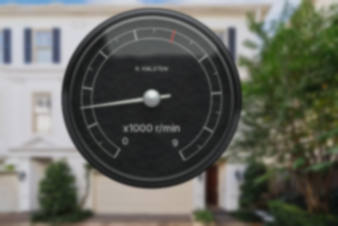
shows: 1500 rpm
